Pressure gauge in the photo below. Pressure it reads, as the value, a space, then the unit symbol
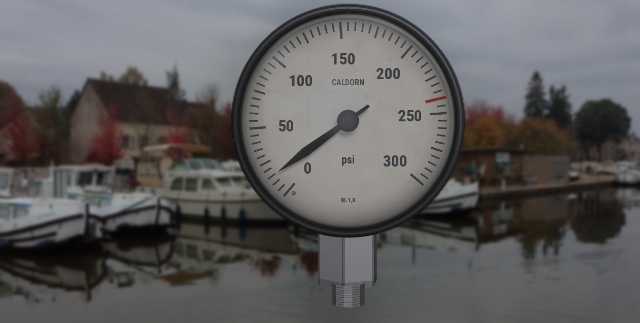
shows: 15 psi
